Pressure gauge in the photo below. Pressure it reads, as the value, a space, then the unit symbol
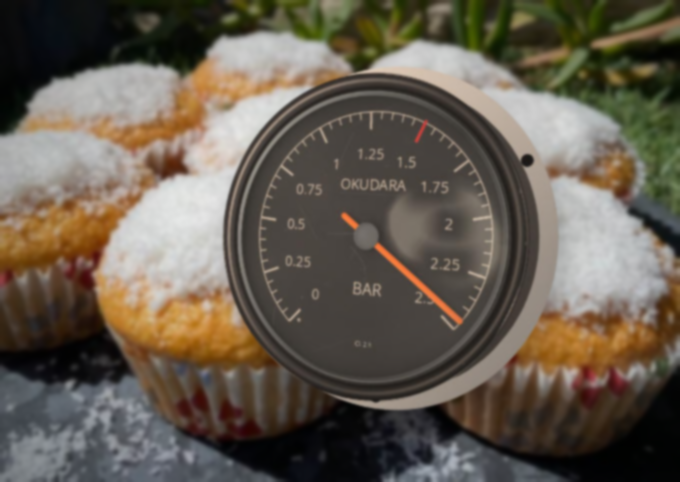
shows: 2.45 bar
